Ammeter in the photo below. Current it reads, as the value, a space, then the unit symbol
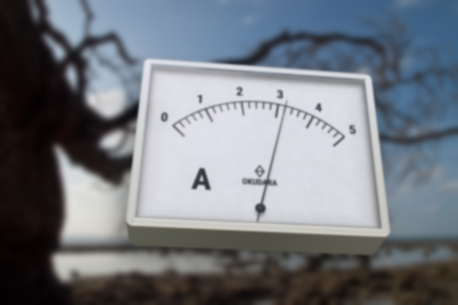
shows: 3.2 A
